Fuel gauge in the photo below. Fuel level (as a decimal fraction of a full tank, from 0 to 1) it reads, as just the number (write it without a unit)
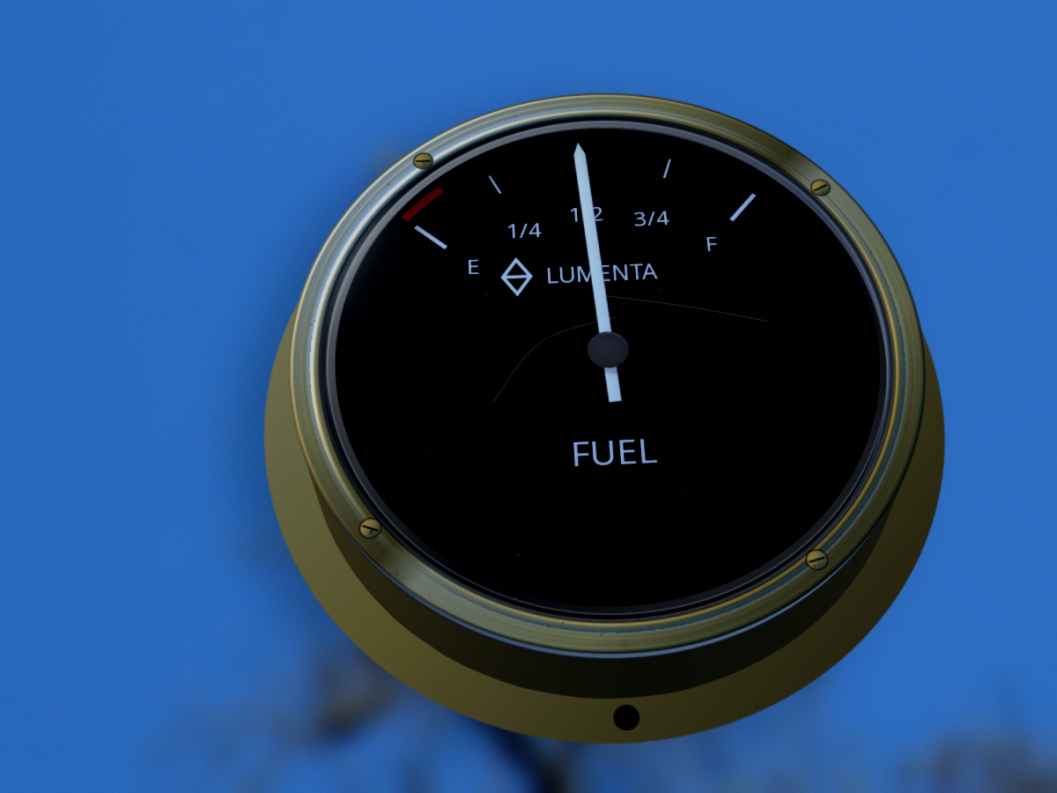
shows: 0.5
